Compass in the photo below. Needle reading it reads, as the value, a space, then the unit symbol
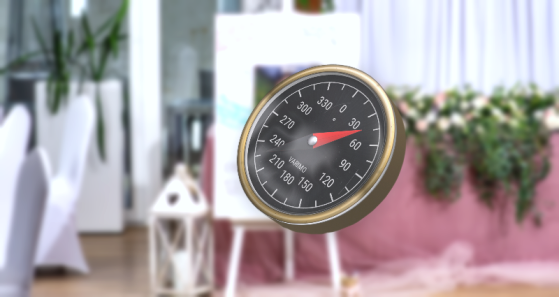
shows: 45 °
